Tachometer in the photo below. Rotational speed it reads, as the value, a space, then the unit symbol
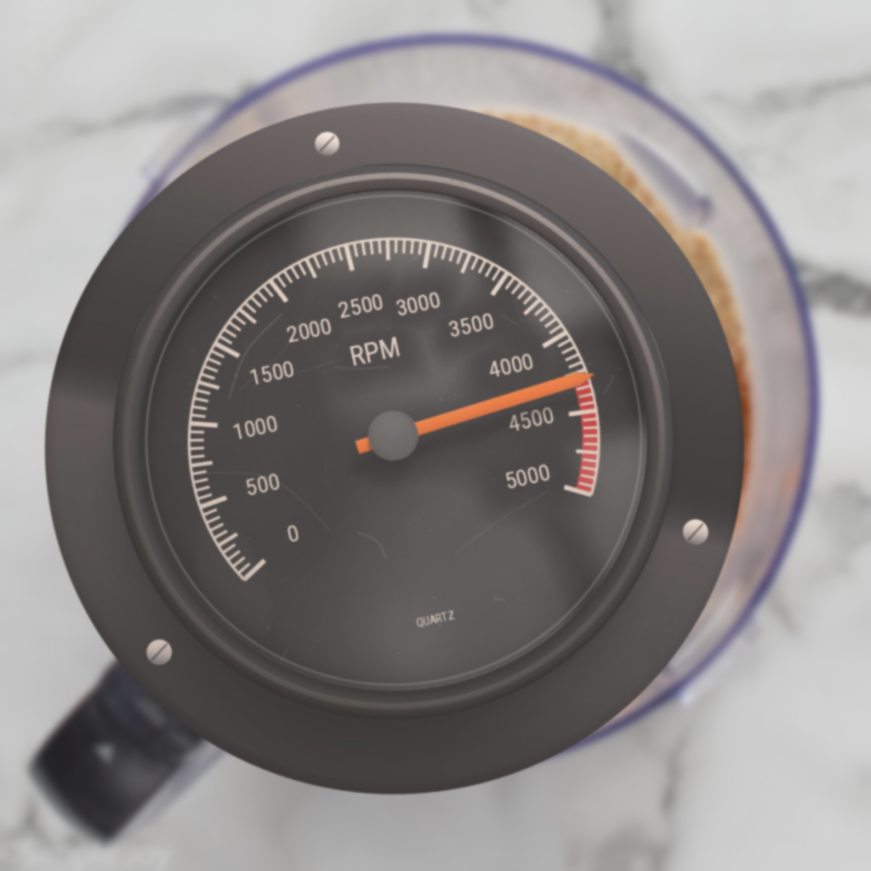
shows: 4300 rpm
